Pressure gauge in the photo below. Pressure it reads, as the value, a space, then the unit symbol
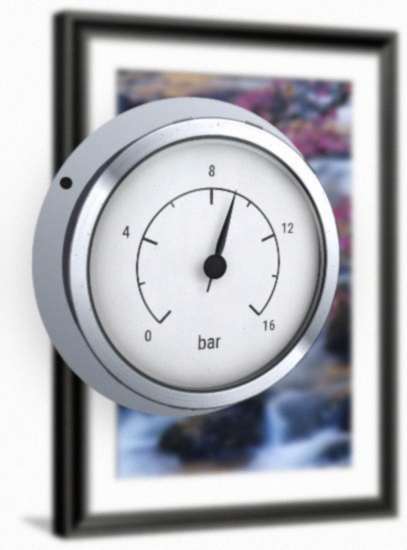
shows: 9 bar
